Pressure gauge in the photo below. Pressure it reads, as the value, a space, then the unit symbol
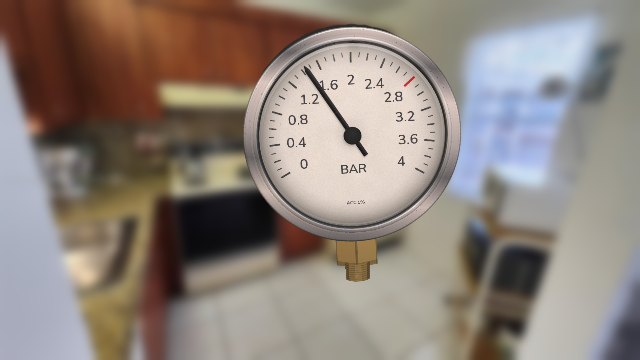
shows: 1.45 bar
